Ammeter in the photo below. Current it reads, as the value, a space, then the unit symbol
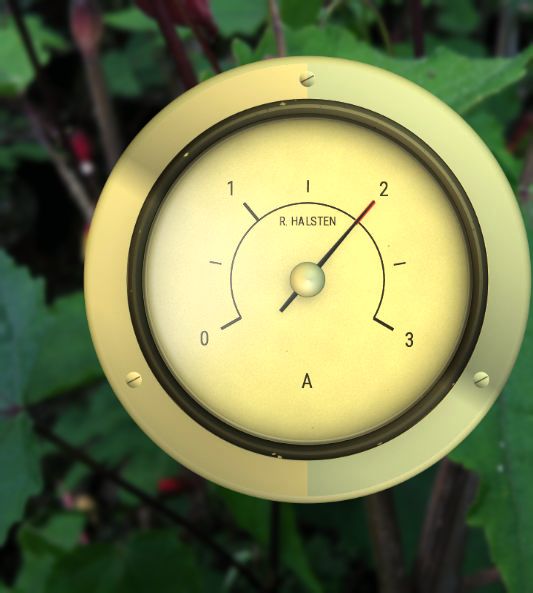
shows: 2 A
